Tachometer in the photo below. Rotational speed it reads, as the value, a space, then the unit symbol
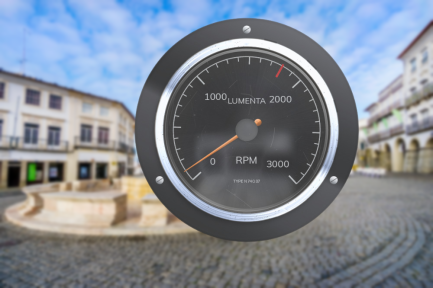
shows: 100 rpm
